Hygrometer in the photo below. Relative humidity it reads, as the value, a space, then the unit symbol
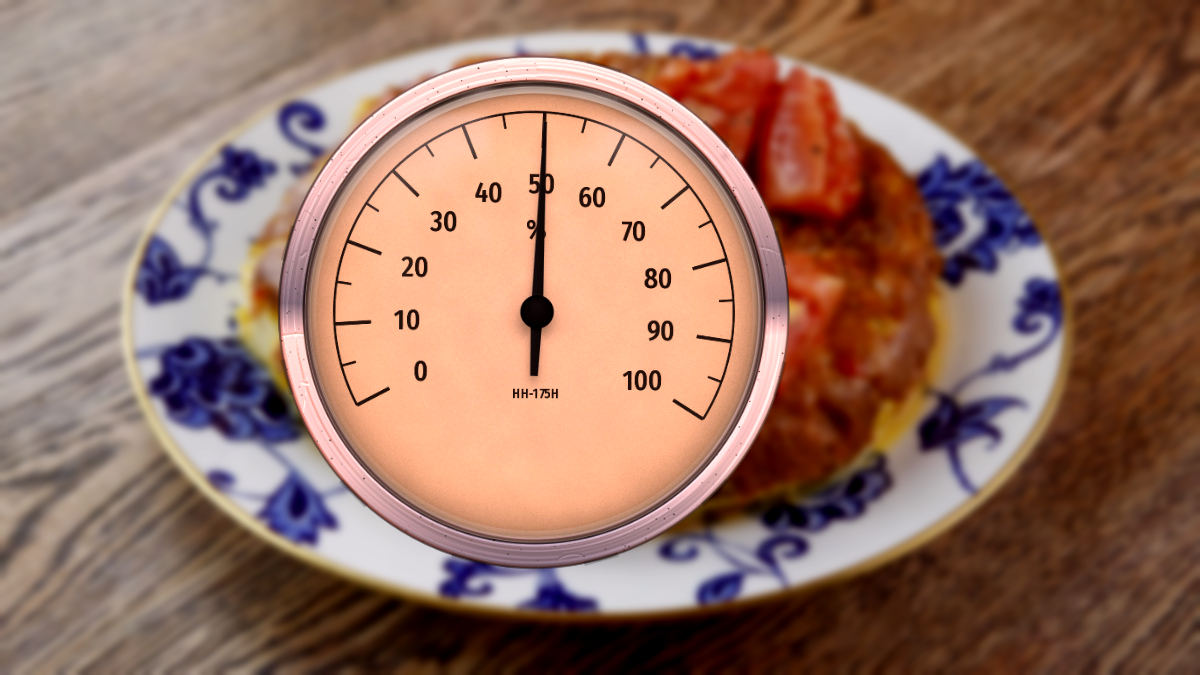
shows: 50 %
